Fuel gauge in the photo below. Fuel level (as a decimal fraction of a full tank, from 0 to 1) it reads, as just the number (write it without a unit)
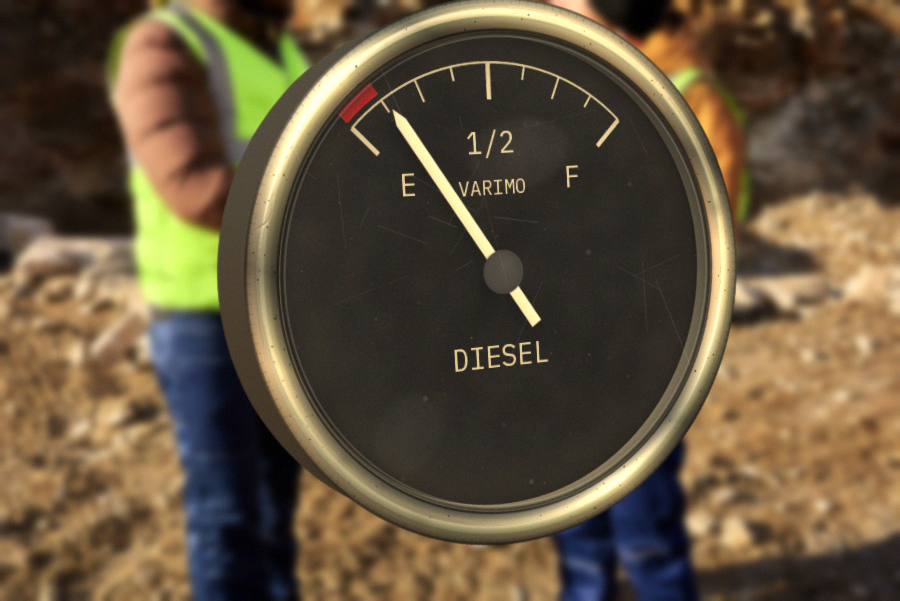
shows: 0.125
